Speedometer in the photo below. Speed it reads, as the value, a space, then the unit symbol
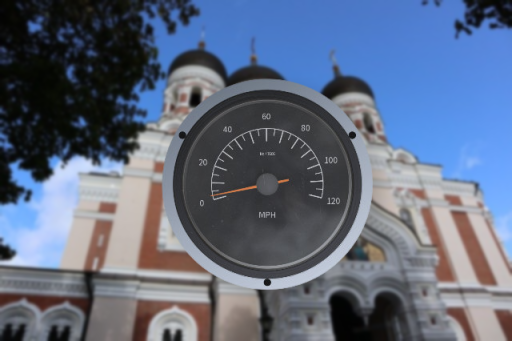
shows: 2.5 mph
